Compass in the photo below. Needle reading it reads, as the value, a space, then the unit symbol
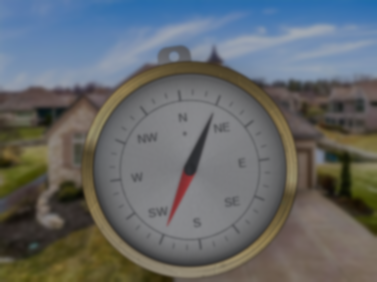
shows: 210 °
